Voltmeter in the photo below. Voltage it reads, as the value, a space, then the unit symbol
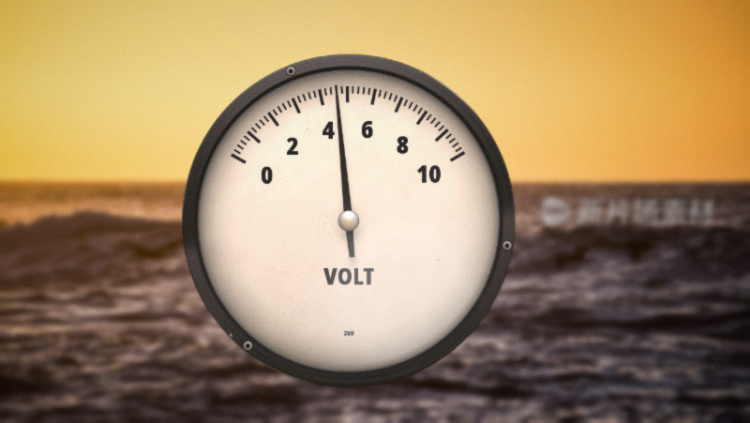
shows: 4.6 V
